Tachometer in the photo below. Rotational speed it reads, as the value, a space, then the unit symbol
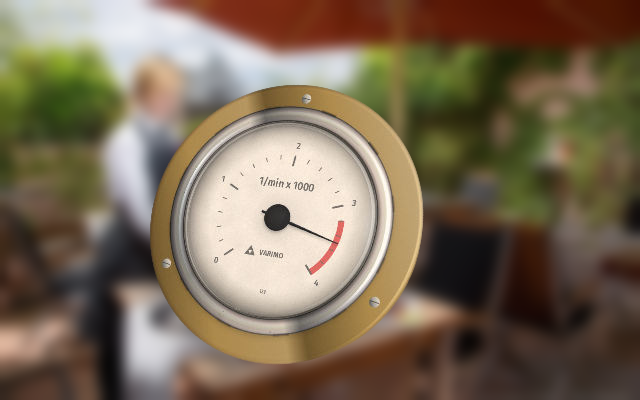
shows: 3500 rpm
